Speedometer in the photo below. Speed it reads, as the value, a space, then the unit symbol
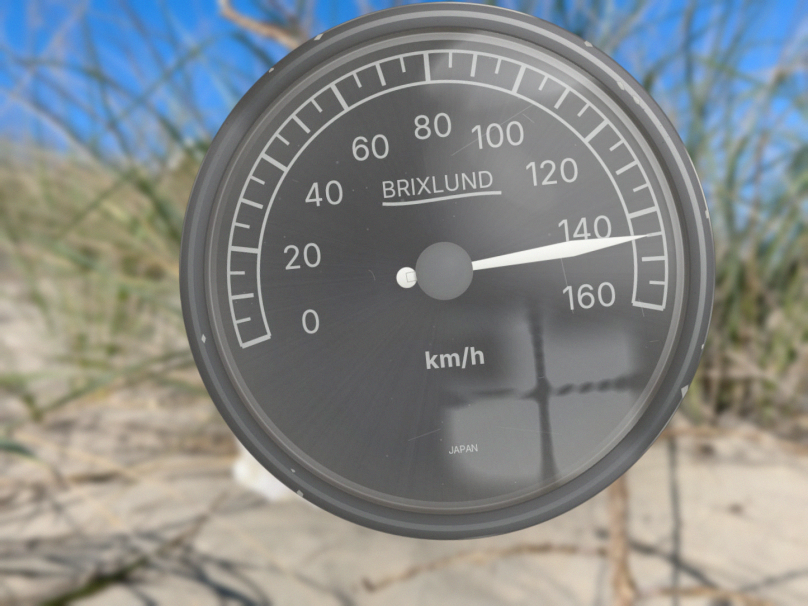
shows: 145 km/h
